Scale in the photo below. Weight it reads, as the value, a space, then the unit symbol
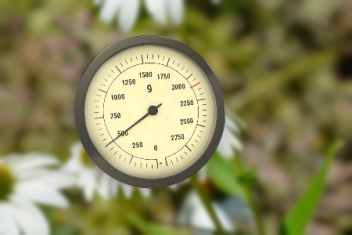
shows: 500 g
